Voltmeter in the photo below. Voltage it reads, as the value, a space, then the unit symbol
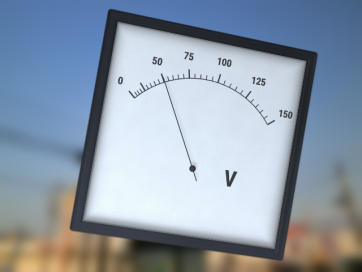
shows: 50 V
